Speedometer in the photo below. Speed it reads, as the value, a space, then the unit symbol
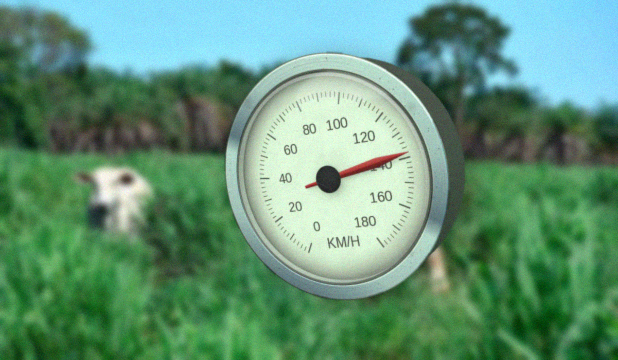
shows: 138 km/h
